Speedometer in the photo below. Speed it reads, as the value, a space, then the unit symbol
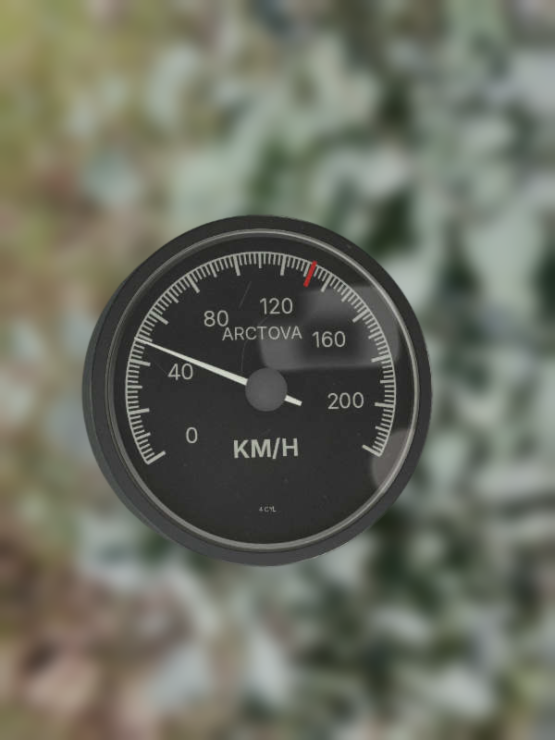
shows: 48 km/h
